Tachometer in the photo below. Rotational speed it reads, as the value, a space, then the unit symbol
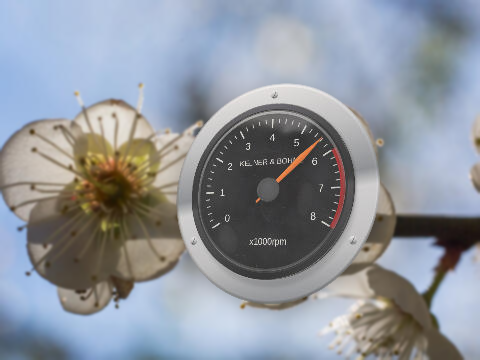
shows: 5600 rpm
